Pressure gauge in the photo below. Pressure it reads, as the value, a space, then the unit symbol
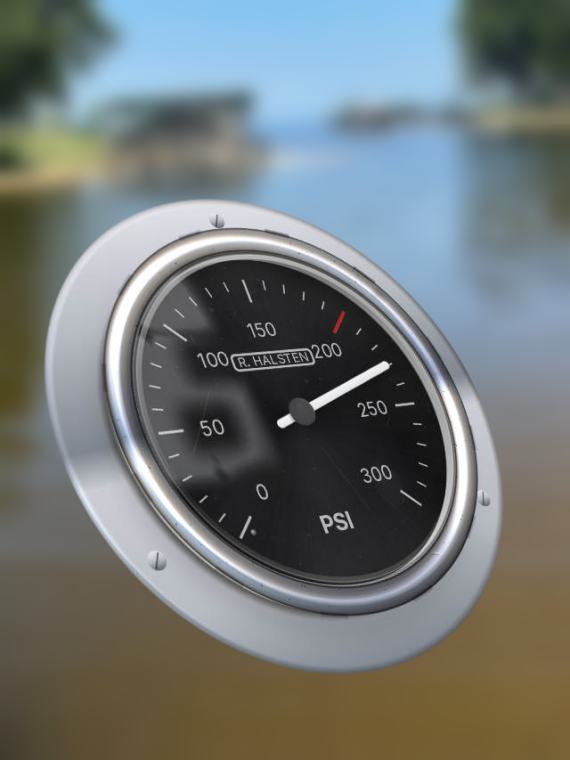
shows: 230 psi
